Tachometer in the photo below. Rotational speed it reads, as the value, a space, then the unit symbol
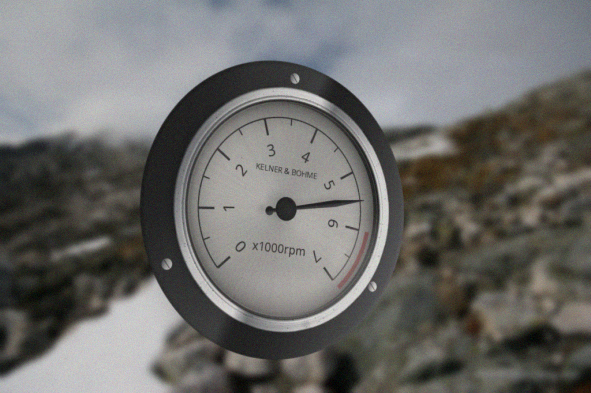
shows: 5500 rpm
